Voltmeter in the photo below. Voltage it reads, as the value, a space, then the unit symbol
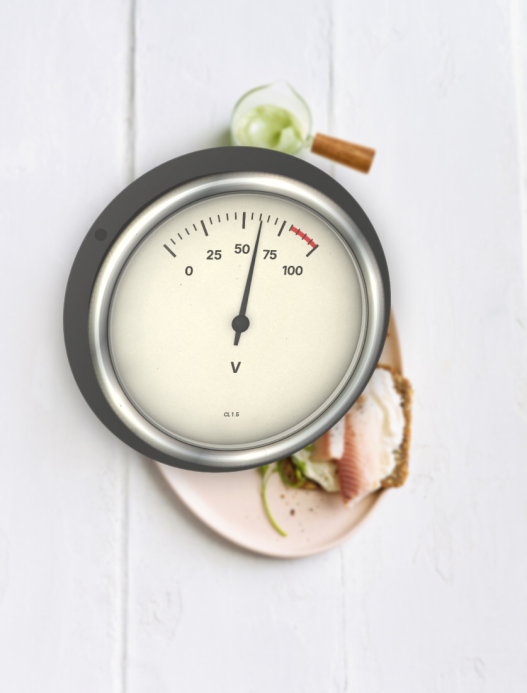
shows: 60 V
